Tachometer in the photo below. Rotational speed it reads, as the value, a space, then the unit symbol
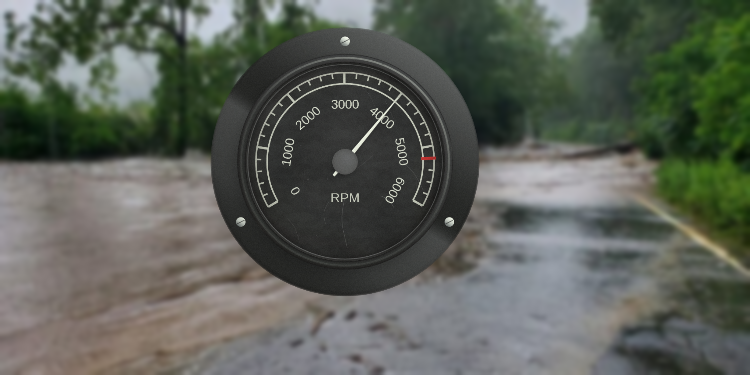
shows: 4000 rpm
